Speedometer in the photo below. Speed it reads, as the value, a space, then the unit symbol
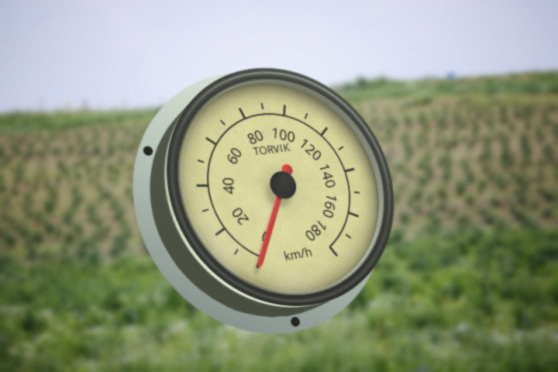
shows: 0 km/h
